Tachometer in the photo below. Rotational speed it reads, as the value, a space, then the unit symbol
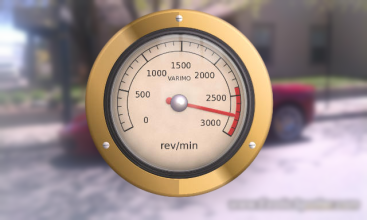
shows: 2750 rpm
